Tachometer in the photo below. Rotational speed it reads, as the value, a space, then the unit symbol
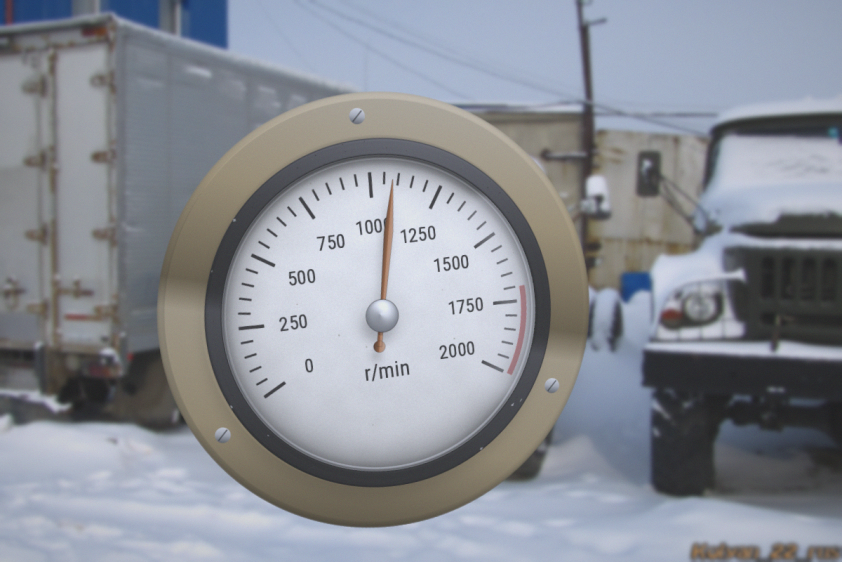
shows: 1075 rpm
